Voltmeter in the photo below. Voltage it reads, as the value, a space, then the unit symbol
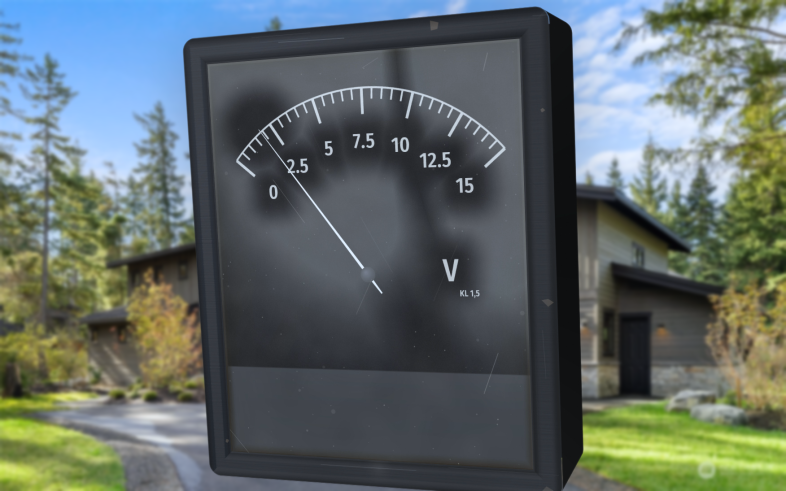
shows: 2 V
